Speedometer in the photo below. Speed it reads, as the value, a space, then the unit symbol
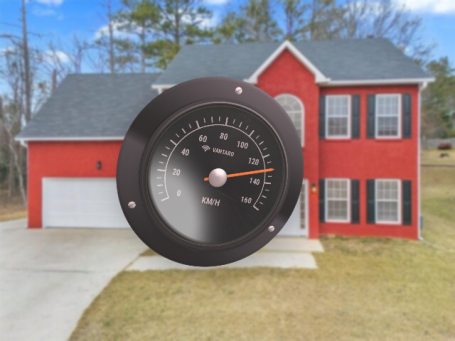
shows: 130 km/h
